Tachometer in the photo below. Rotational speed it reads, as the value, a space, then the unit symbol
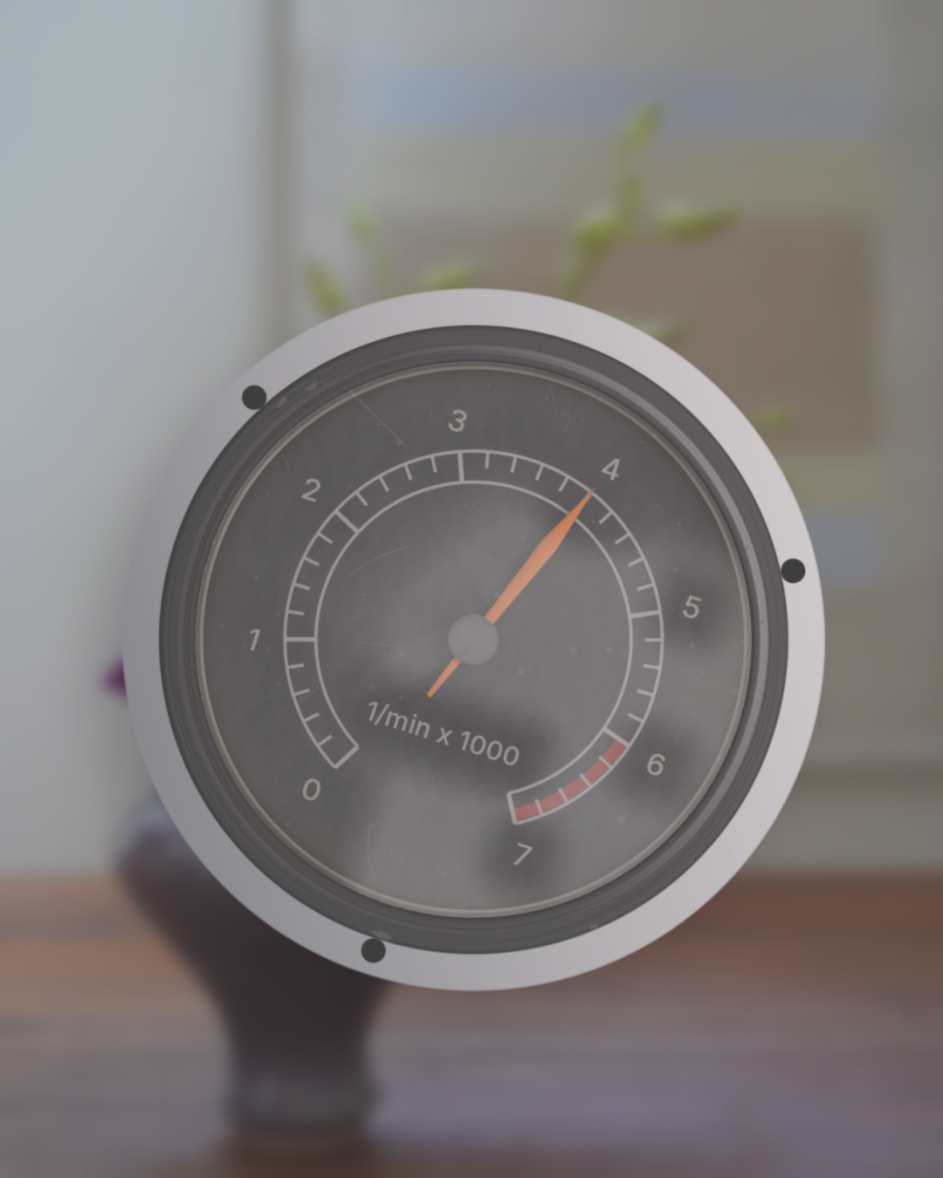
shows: 4000 rpm
